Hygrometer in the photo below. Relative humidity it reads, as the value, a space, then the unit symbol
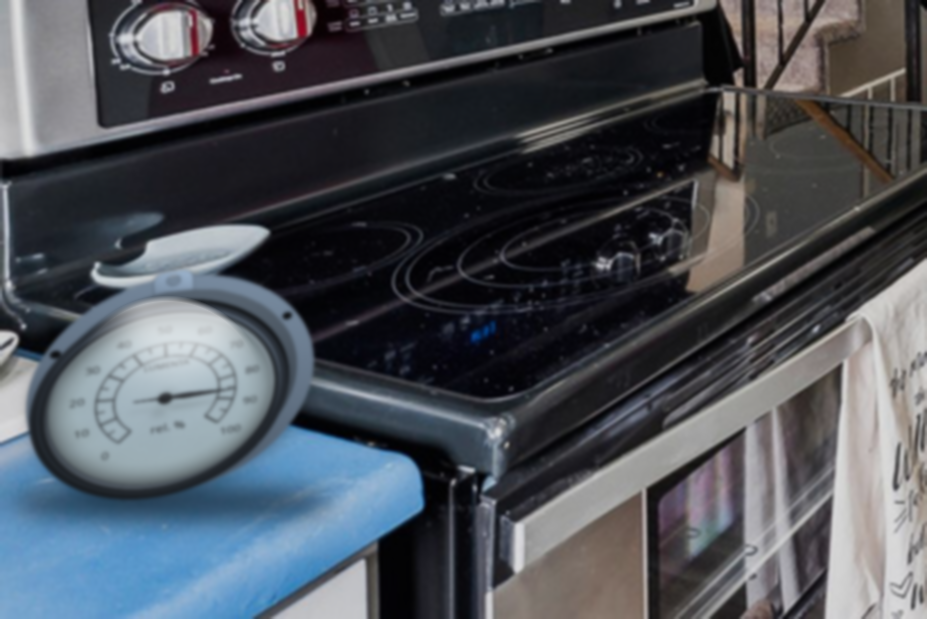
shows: 85 %
